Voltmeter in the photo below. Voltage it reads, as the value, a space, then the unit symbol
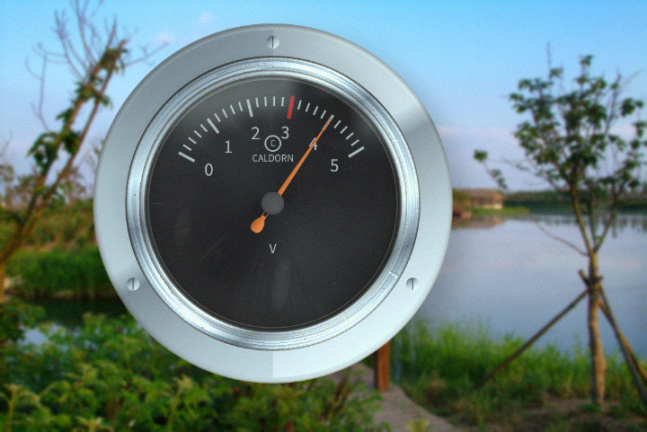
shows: 4 V
